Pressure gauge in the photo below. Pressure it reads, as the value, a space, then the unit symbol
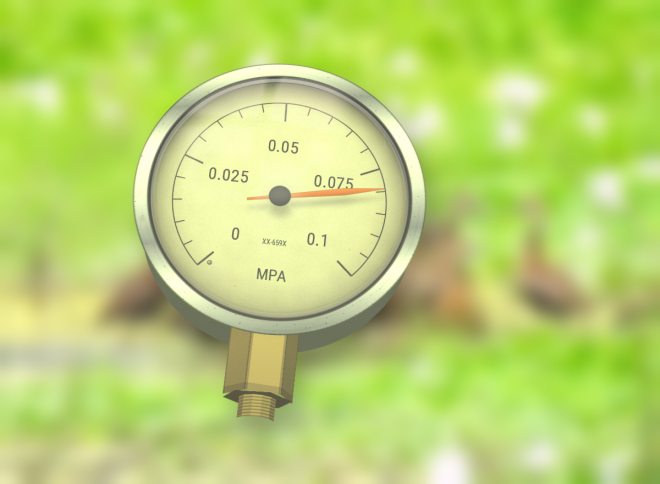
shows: 0.08 MPa
